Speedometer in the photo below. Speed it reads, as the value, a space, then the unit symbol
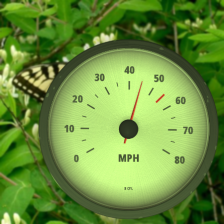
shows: 45 mph
